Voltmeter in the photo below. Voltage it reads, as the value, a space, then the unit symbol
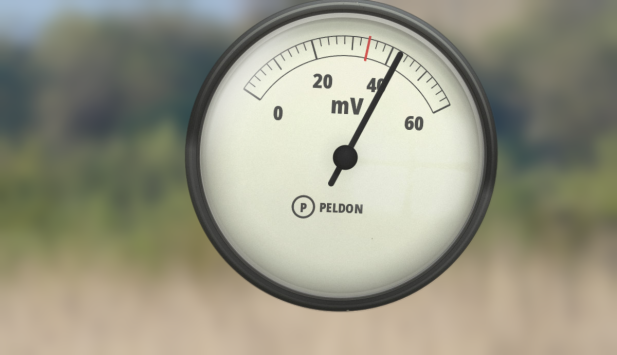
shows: 42 mV
